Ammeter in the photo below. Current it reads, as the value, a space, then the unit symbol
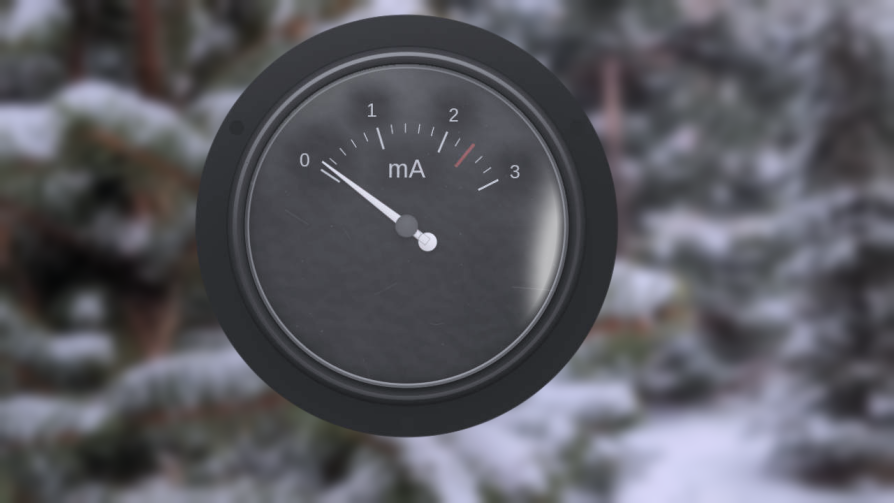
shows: 0.1 mA
